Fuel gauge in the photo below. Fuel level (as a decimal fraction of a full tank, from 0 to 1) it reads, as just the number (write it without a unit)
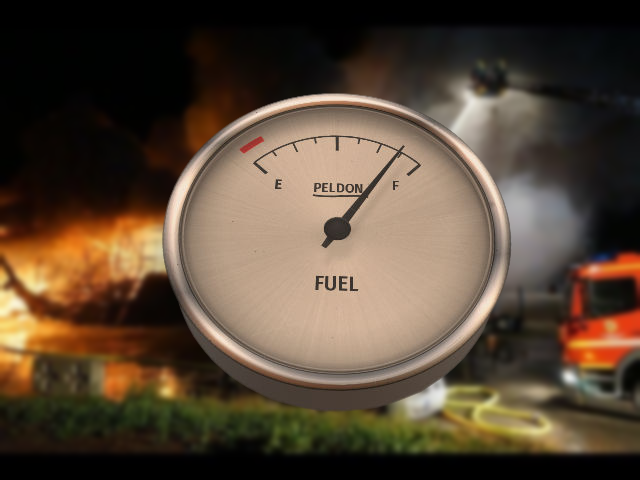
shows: 0.875
